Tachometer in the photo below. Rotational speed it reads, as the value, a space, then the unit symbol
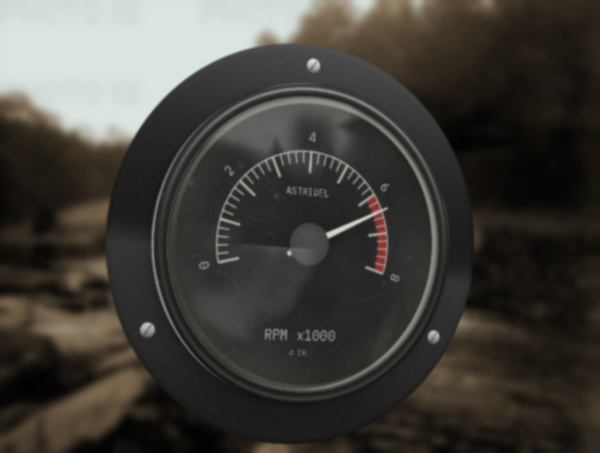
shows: 6400 rpm
